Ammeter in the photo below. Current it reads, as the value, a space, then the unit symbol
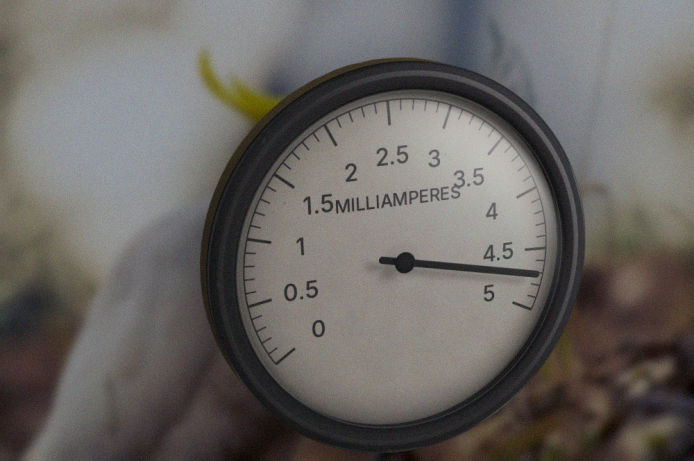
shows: 4.7 mA
